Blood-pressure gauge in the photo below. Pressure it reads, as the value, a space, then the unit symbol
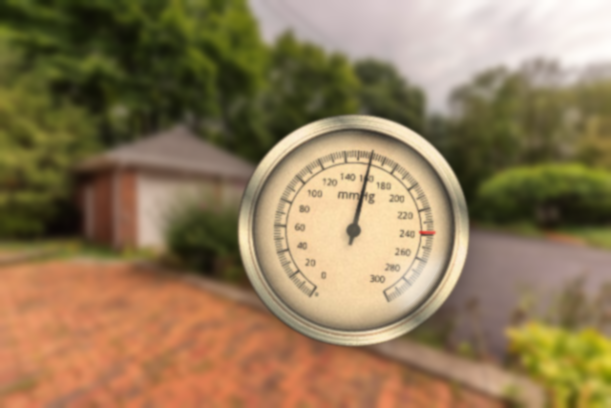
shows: 160 mmHg
